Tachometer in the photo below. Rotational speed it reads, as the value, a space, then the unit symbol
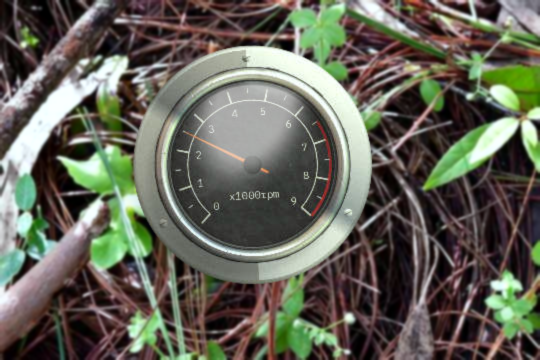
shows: 2500 rpm
